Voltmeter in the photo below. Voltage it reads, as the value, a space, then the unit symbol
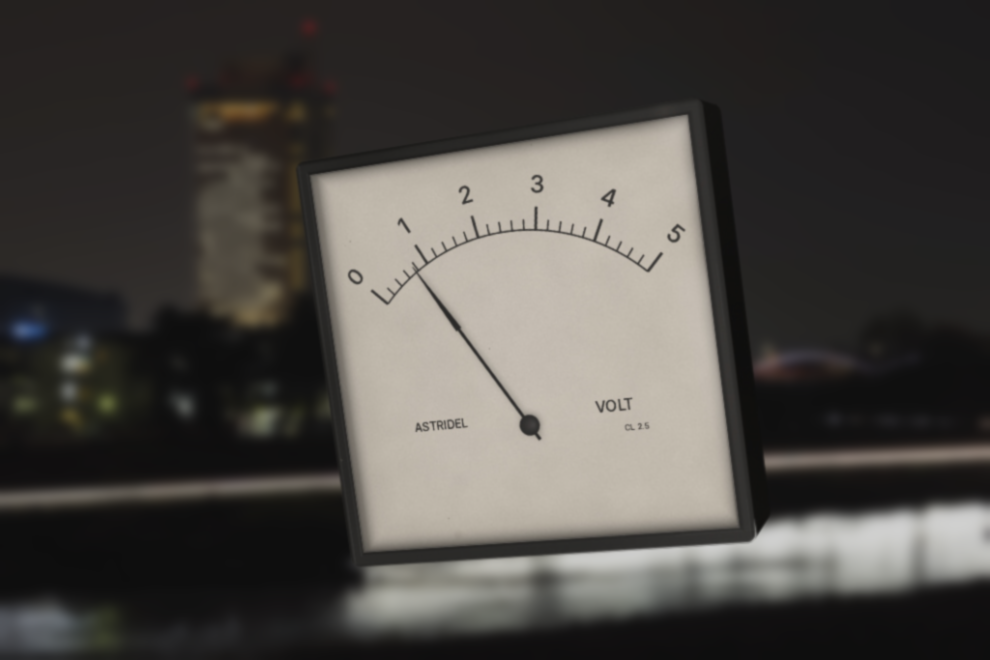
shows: 0.8 V
